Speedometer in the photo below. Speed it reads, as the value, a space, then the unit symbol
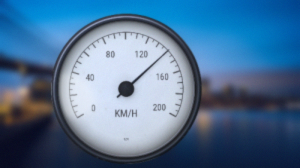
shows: 140 km/h
